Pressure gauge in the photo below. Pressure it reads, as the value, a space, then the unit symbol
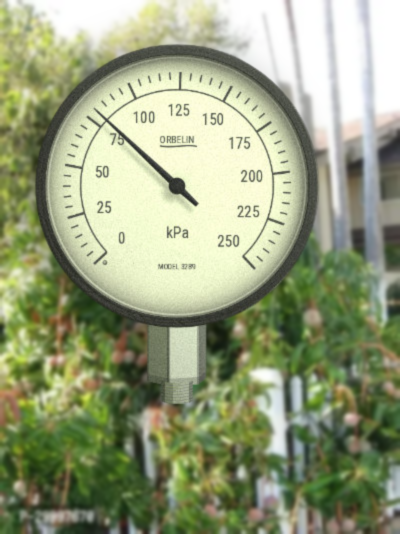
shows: 80 kPa
